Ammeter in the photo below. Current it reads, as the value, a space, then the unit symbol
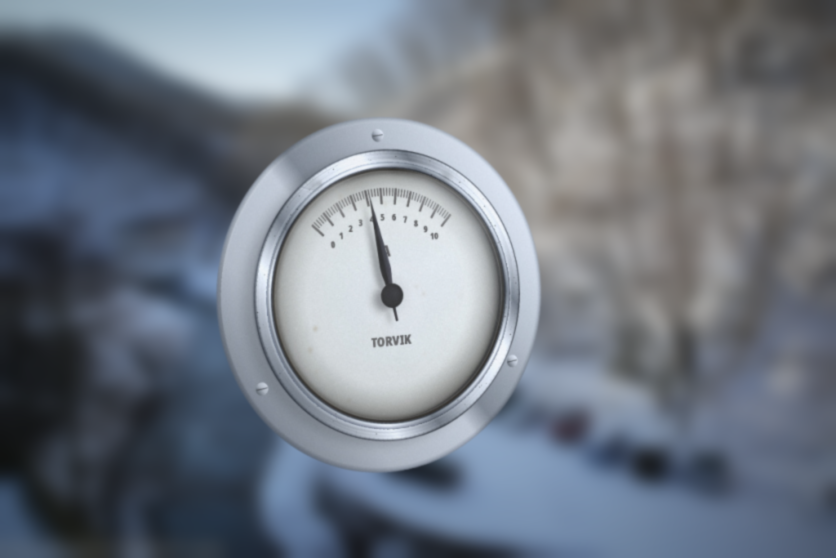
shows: 4 A
